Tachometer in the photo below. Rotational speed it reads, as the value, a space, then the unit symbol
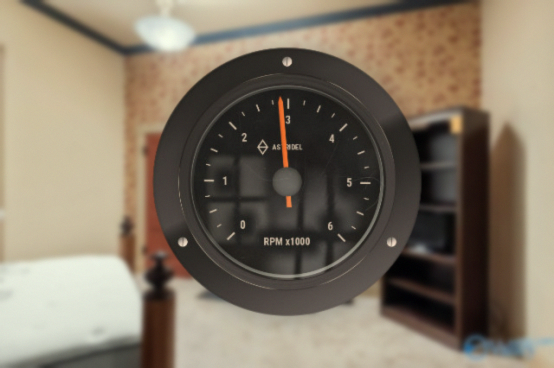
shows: 2875 rpm
